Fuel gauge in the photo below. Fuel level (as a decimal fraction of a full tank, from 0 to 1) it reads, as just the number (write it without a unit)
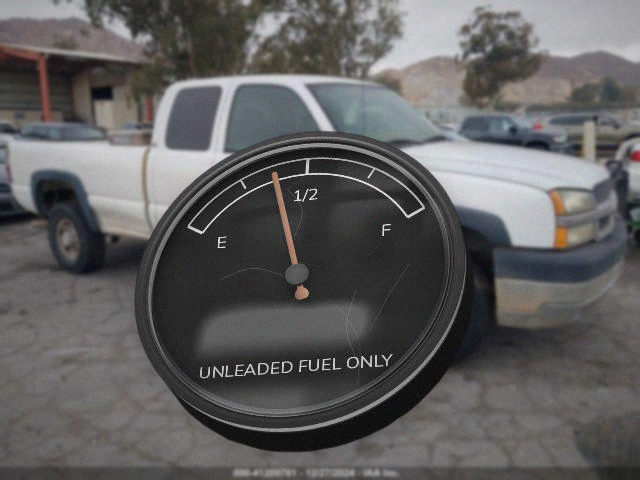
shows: 0.375
